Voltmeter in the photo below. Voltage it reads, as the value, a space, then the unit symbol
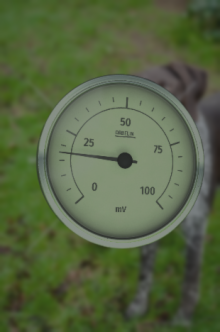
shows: 17.5 mV
